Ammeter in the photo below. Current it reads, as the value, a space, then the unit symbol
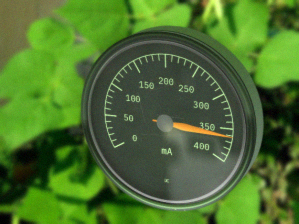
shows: 360 mA
